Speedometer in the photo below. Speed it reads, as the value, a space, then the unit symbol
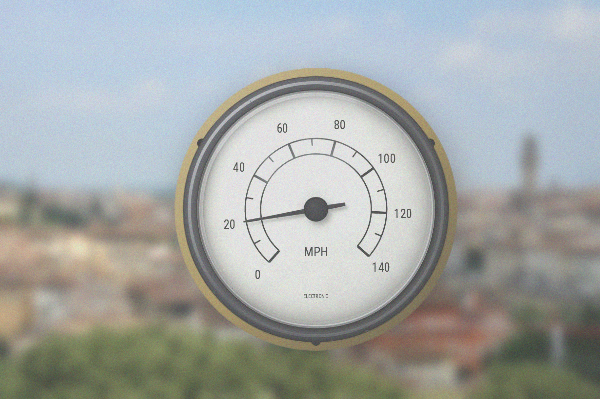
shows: 20 mph
